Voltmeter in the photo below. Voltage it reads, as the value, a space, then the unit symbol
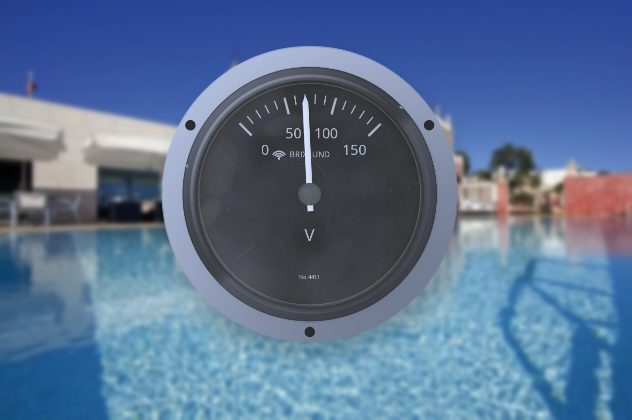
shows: 70 V
